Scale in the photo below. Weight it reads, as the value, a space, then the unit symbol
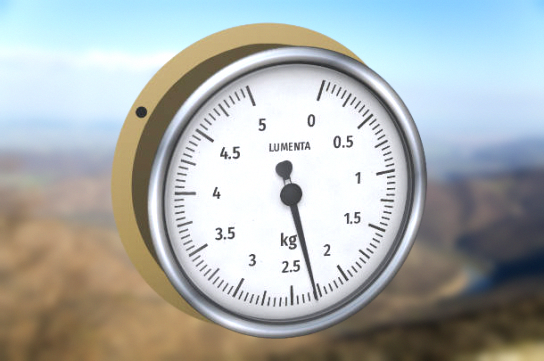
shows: 2.3 kg
